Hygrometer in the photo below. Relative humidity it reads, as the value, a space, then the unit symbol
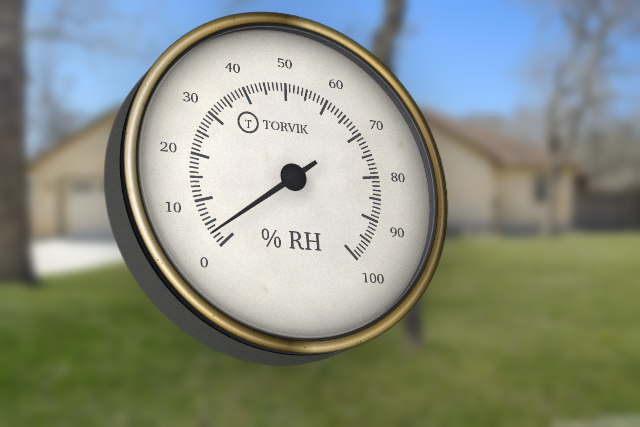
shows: 3 %
